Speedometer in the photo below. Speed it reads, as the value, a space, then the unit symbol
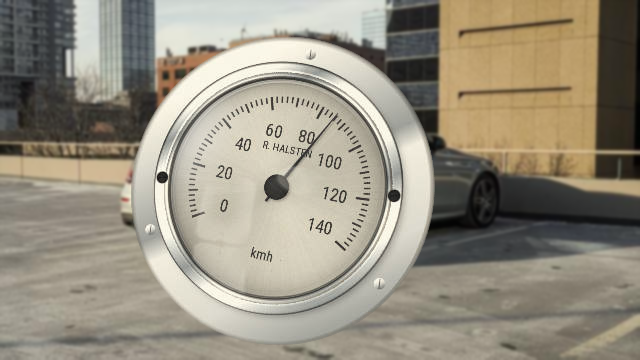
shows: 86 km/h
